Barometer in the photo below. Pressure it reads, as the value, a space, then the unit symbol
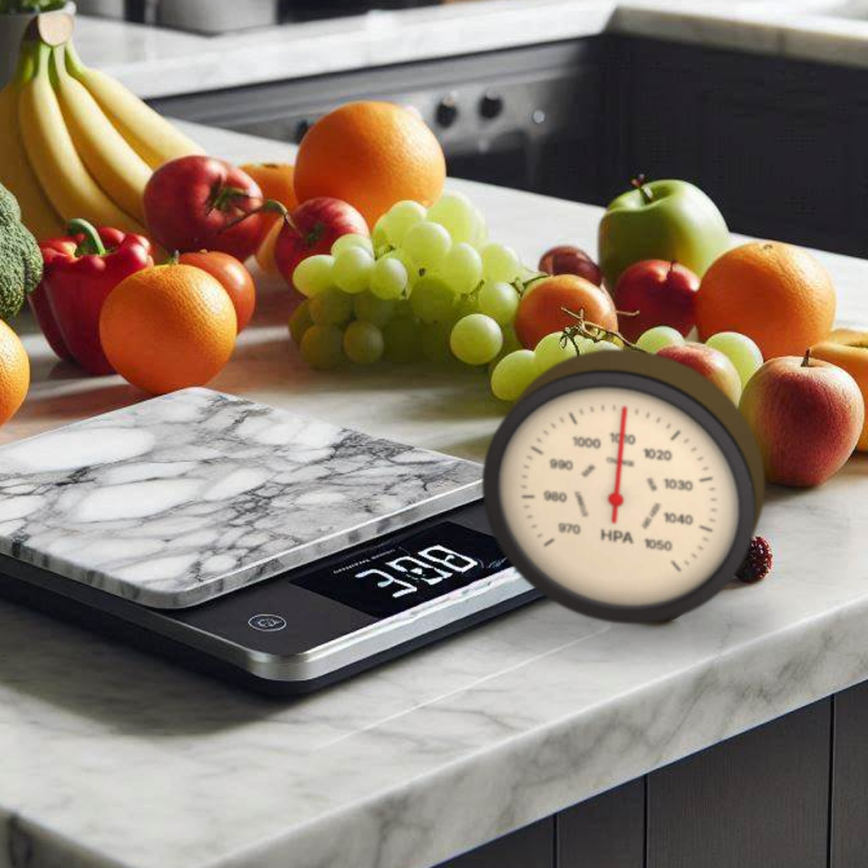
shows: 1010 hPa
